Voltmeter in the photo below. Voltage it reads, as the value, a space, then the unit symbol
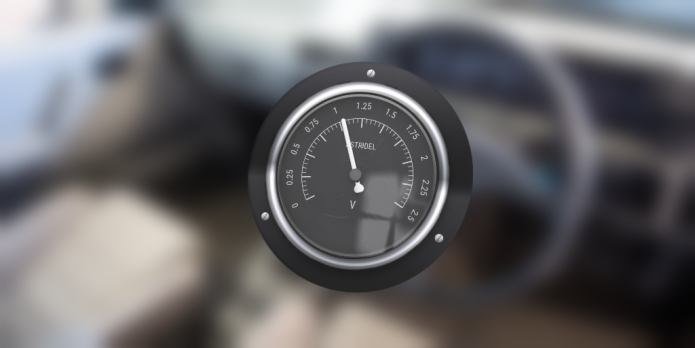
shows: 1.05 V
